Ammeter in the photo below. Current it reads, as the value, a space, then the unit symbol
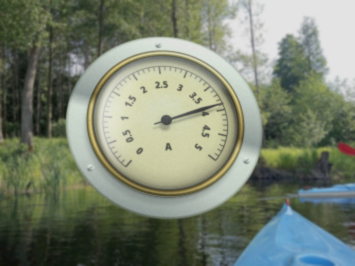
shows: 3.9 A
